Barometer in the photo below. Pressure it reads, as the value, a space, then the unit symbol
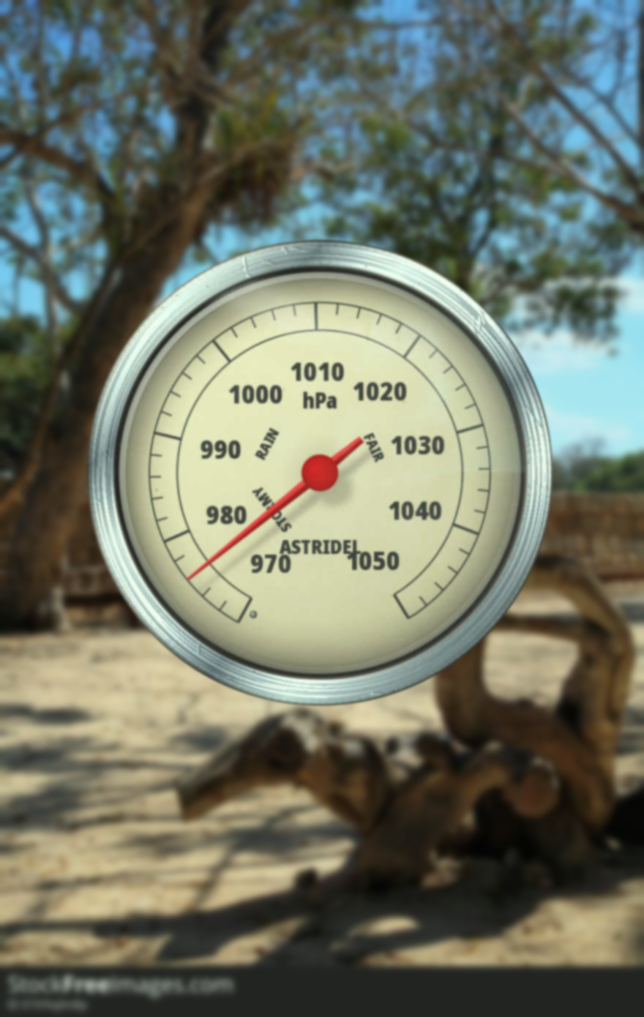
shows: 976 hPa
